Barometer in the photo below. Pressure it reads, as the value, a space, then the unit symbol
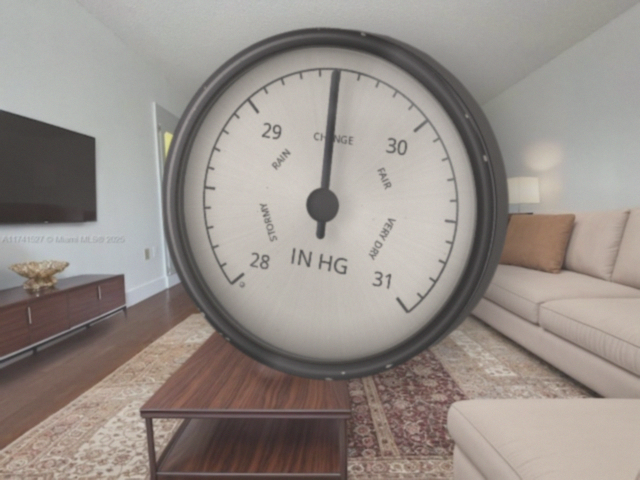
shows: 29.5 inHg
